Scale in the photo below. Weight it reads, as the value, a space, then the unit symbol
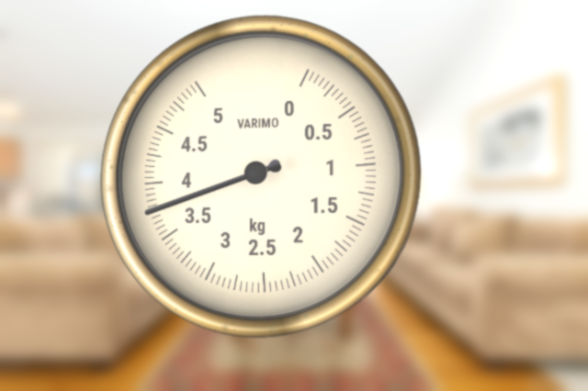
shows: 3.75 kg
